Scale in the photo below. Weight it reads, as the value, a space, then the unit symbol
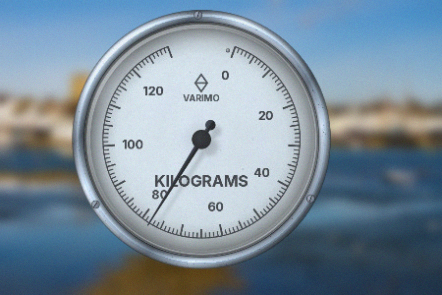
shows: 78 kg
